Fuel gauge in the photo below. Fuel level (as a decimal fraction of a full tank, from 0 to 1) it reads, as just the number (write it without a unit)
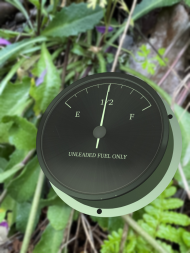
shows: 0.5
